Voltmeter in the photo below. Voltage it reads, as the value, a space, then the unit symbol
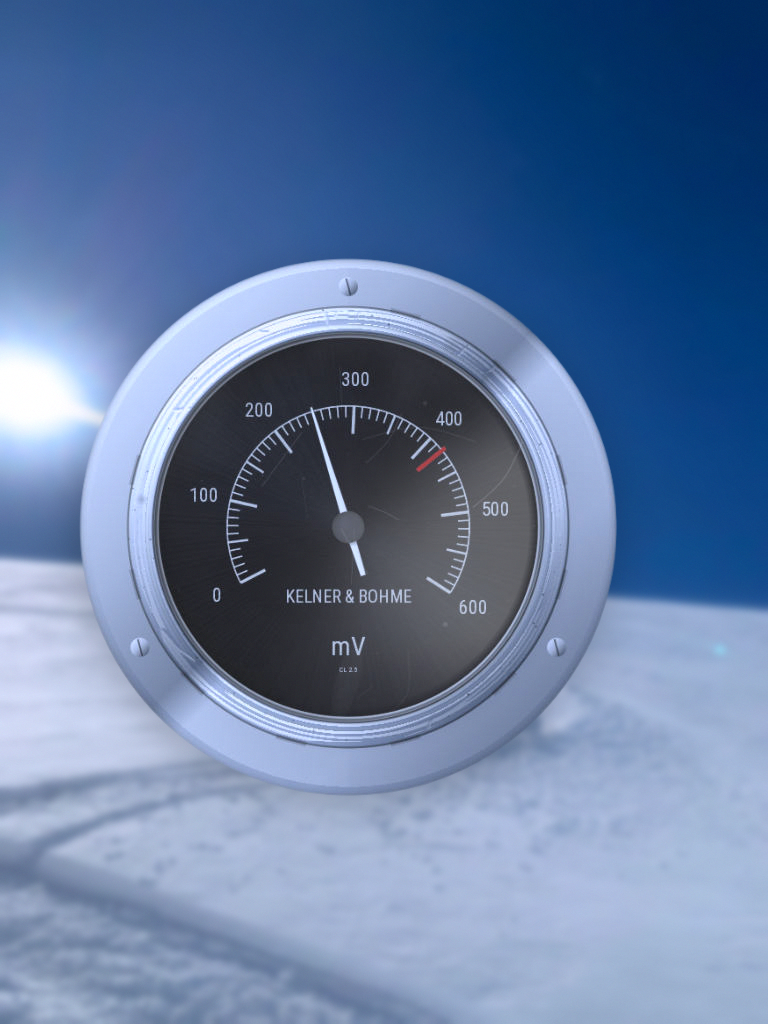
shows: 250 mV
